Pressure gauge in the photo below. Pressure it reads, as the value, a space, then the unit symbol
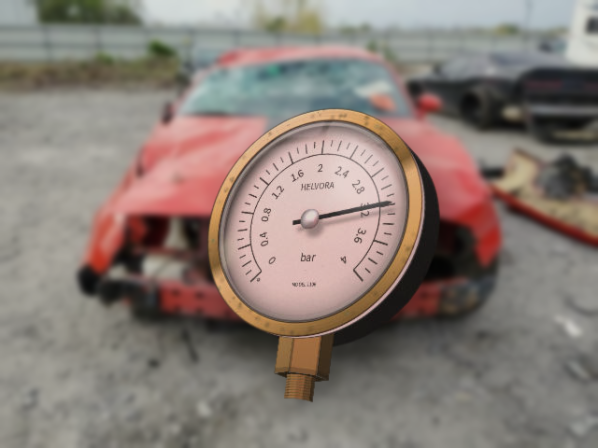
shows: 3.2 bar
